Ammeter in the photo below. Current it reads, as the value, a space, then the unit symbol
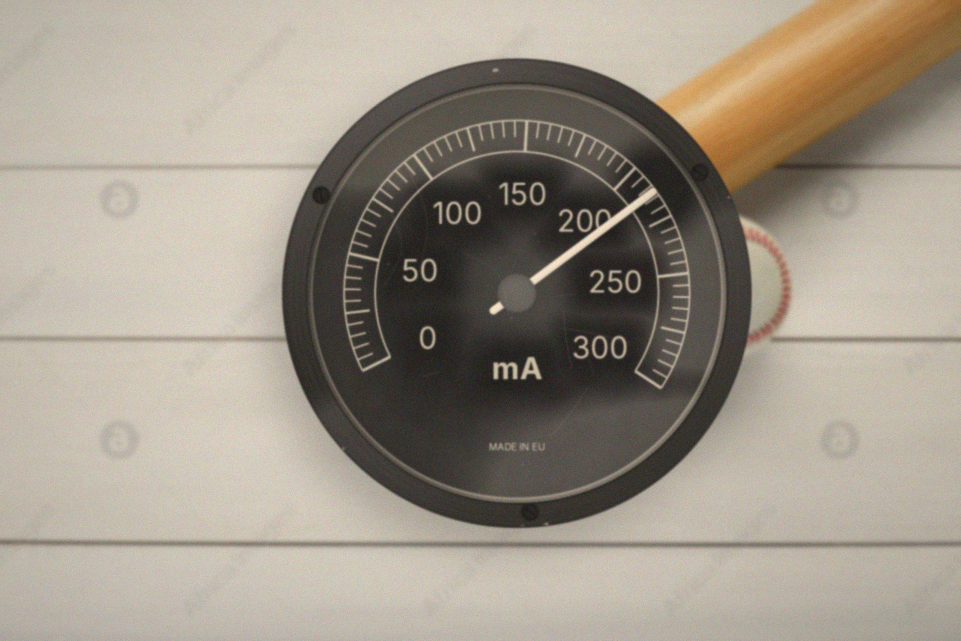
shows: 212.5 mA
